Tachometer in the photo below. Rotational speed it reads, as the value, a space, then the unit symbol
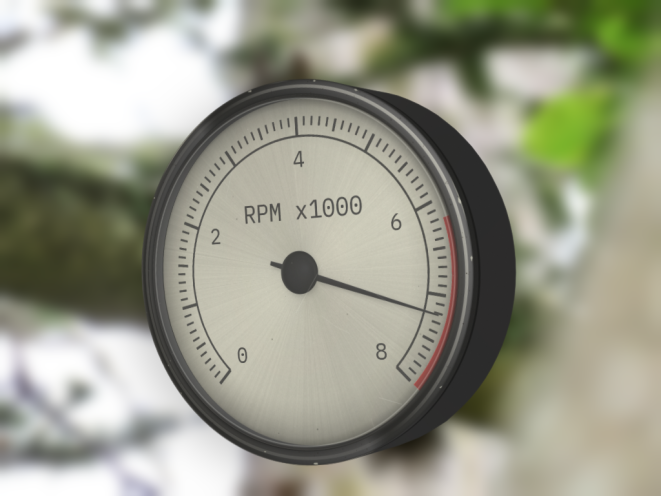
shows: 7200 rpm
